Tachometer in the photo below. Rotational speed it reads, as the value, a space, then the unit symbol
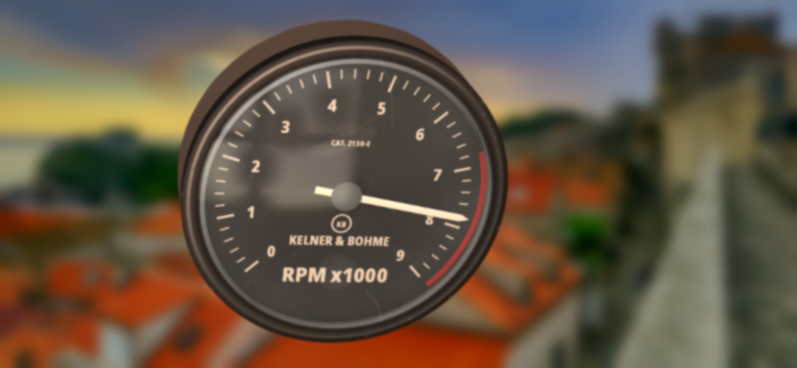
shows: 7800 rpm
